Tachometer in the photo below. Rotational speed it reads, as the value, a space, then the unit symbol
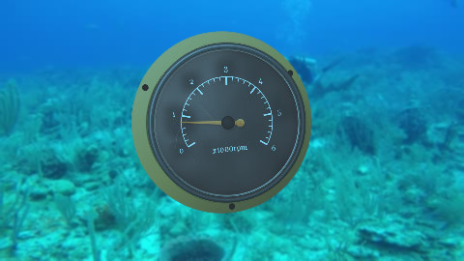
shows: 800 rpm
